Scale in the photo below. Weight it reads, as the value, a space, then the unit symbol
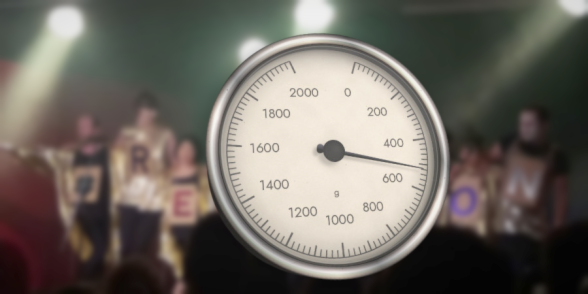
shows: 520 g
